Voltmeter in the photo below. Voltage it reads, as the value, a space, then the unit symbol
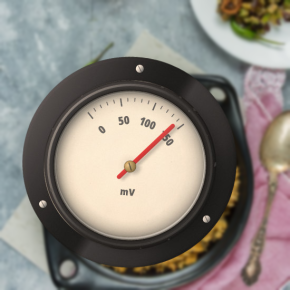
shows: 140 mV
